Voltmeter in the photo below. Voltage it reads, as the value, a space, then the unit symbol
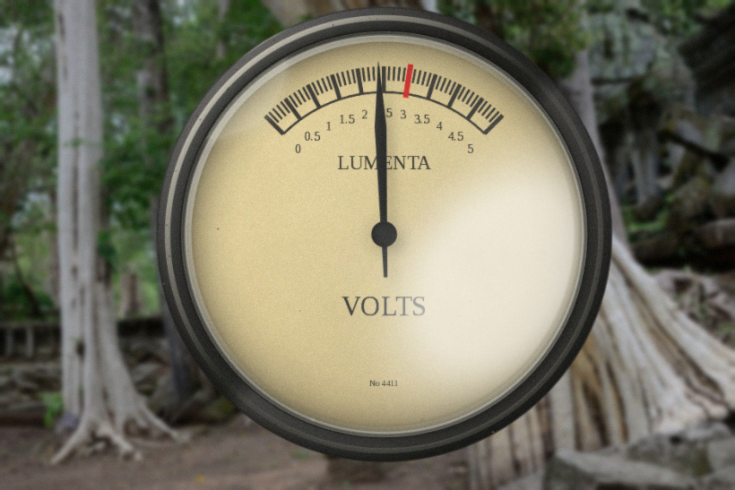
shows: 2.4 V
